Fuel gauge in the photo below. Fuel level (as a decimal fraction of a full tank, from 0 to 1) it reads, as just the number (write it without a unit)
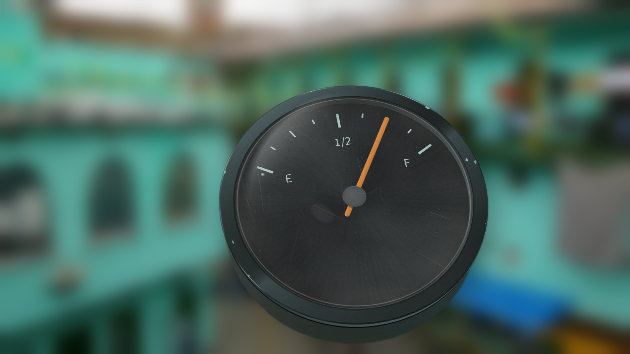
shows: 0.75
